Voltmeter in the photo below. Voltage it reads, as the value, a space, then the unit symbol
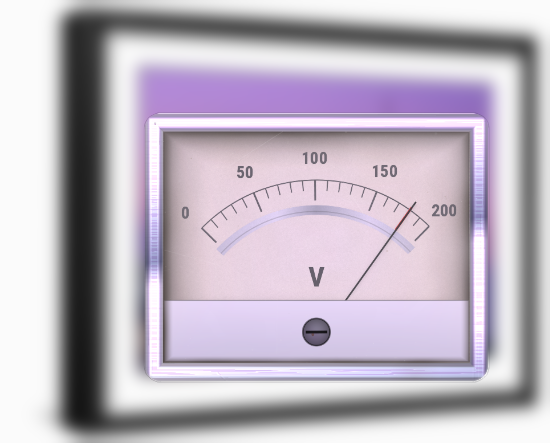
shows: 180 V
